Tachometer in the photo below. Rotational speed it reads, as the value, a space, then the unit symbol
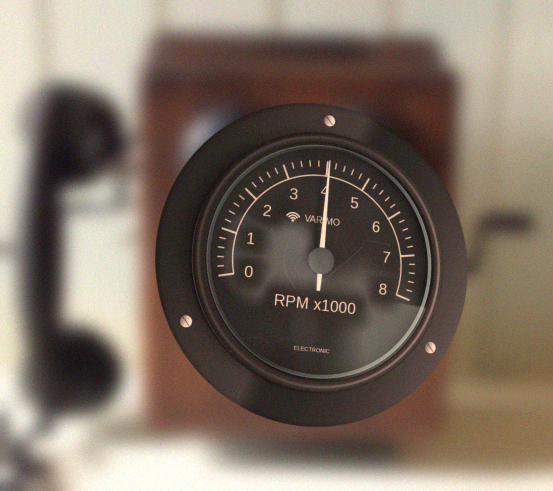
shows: 4000 rpm
